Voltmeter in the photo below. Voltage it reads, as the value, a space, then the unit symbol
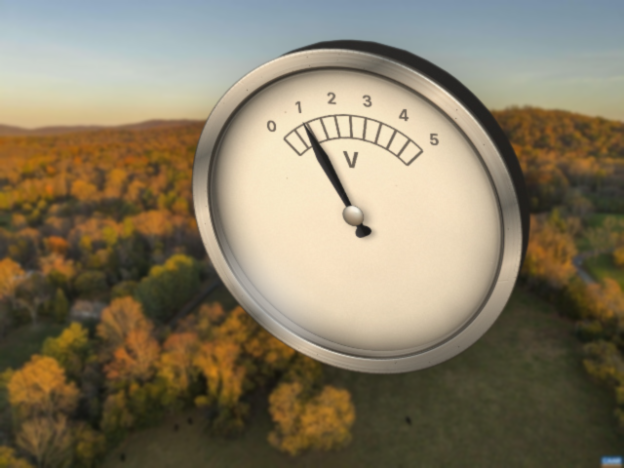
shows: 1 V
